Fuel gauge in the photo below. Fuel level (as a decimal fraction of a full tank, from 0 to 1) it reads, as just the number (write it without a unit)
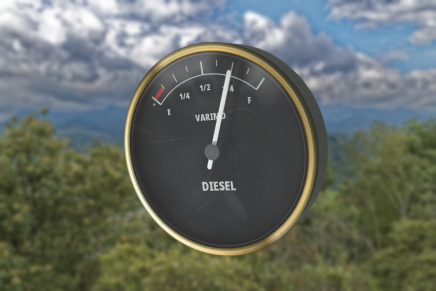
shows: 0.75
